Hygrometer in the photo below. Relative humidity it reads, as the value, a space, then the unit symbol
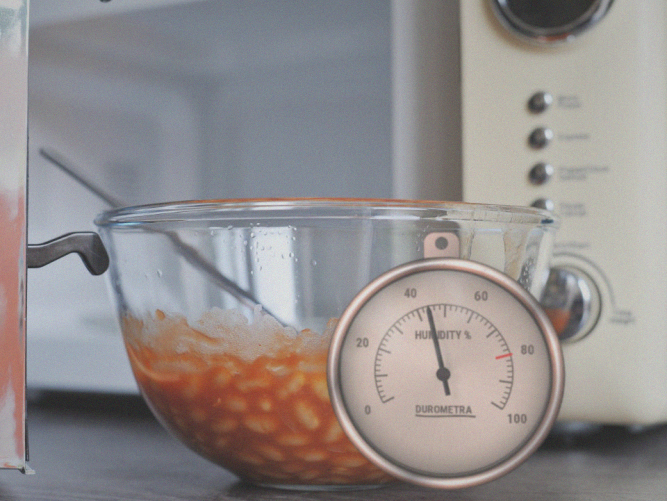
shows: 44 %
